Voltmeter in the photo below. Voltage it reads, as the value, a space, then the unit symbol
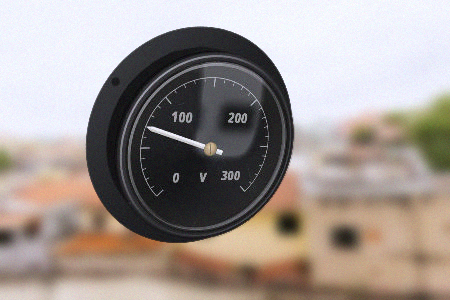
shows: 70 V
